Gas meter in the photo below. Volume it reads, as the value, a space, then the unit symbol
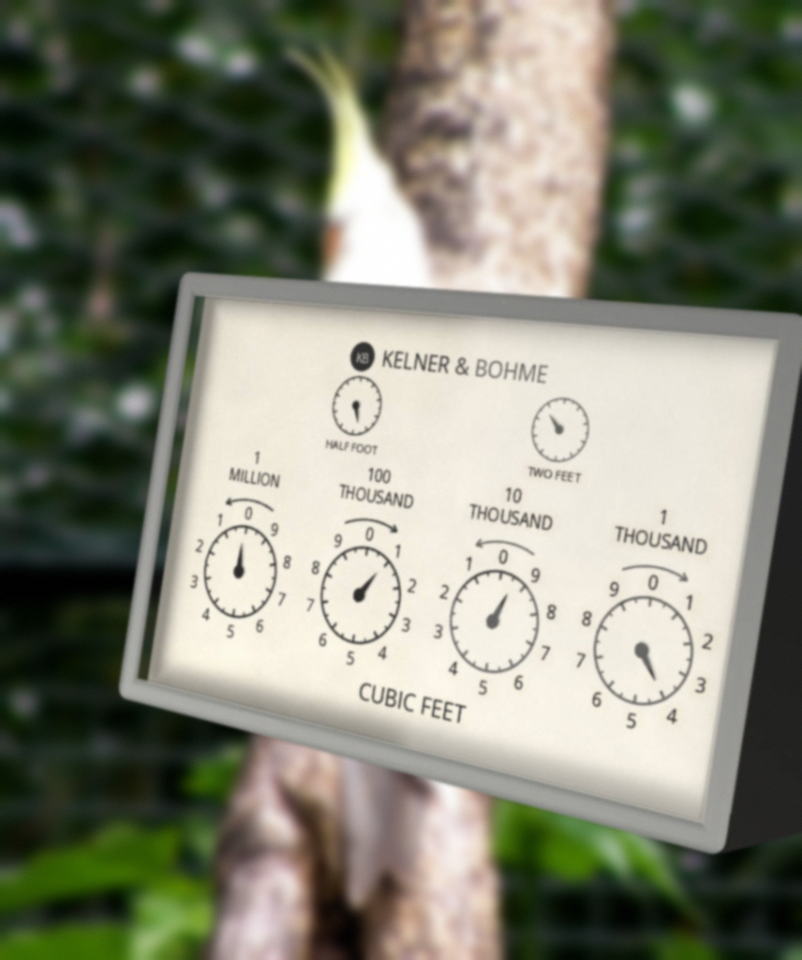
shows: 9400 ft³
